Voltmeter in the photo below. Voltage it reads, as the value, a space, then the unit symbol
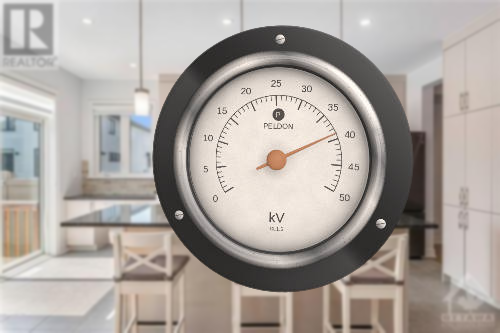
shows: 39 kV
